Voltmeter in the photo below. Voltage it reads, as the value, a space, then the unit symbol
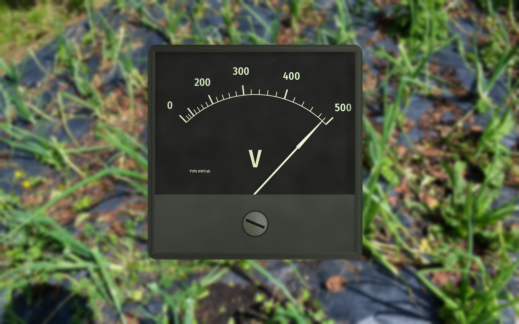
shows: 490 V
